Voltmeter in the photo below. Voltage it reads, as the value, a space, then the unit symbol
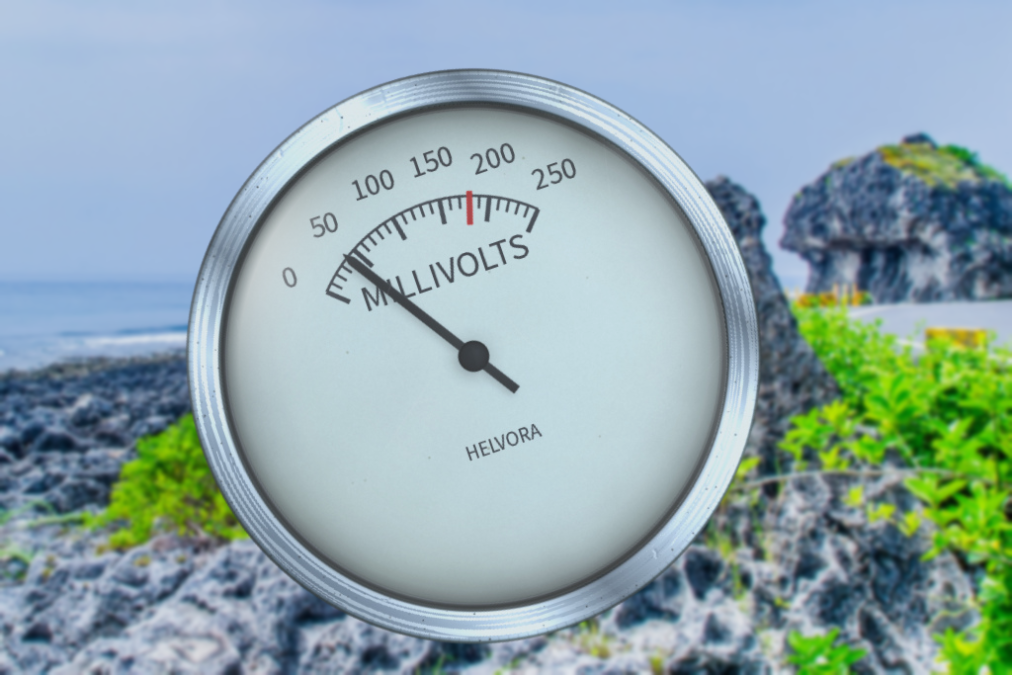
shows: 40 mV
